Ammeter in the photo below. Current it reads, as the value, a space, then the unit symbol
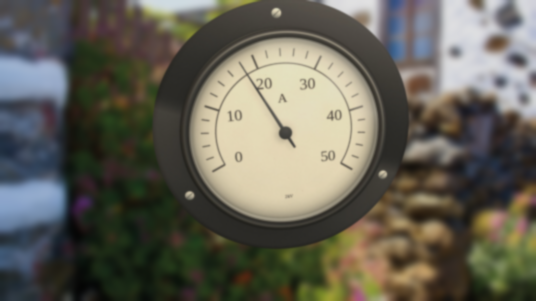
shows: 18 A
